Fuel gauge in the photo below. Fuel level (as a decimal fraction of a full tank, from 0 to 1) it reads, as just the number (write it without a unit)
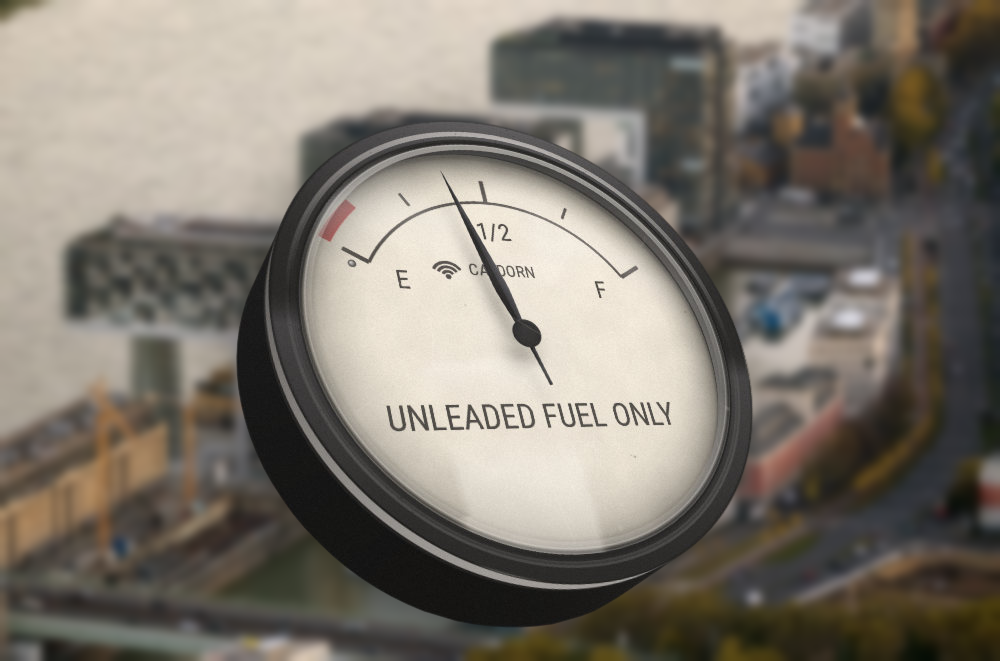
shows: 0.375
